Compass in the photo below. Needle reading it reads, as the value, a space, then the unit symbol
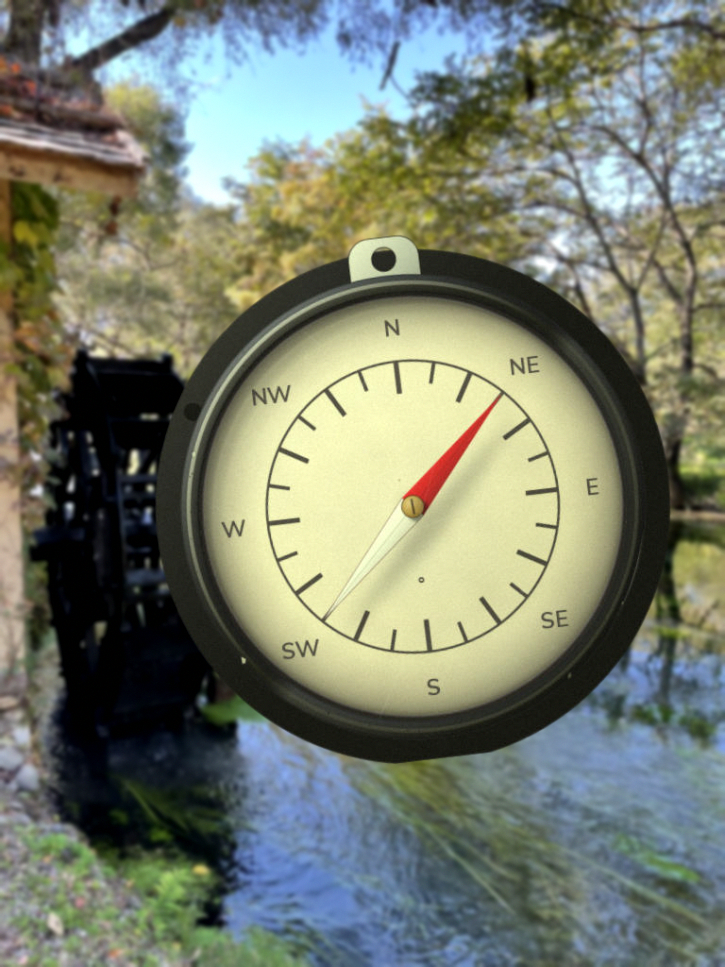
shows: 45 °
